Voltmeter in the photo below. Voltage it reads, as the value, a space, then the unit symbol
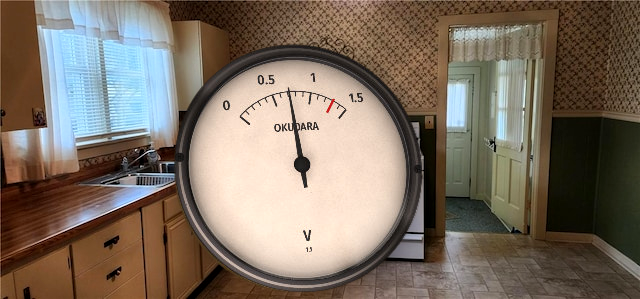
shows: 0.7 V
